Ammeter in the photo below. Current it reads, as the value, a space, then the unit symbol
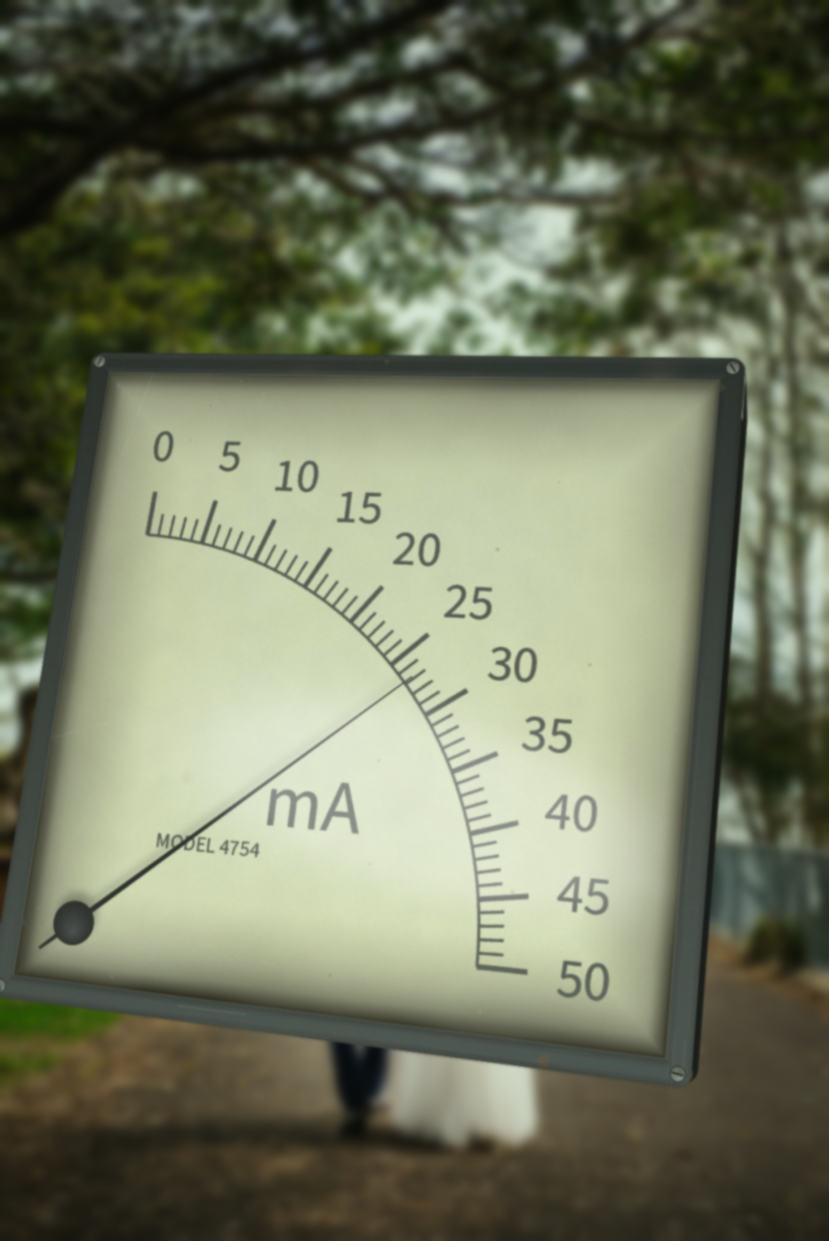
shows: 27 mA
